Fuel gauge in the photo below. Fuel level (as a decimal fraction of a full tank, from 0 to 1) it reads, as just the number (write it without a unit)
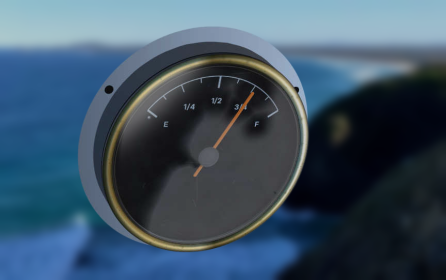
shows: 0.75
